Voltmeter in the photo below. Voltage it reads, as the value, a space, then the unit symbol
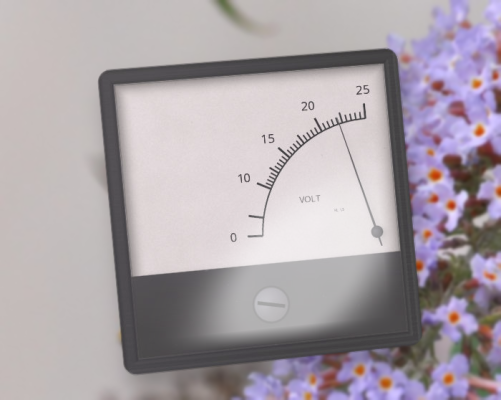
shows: 22 V
